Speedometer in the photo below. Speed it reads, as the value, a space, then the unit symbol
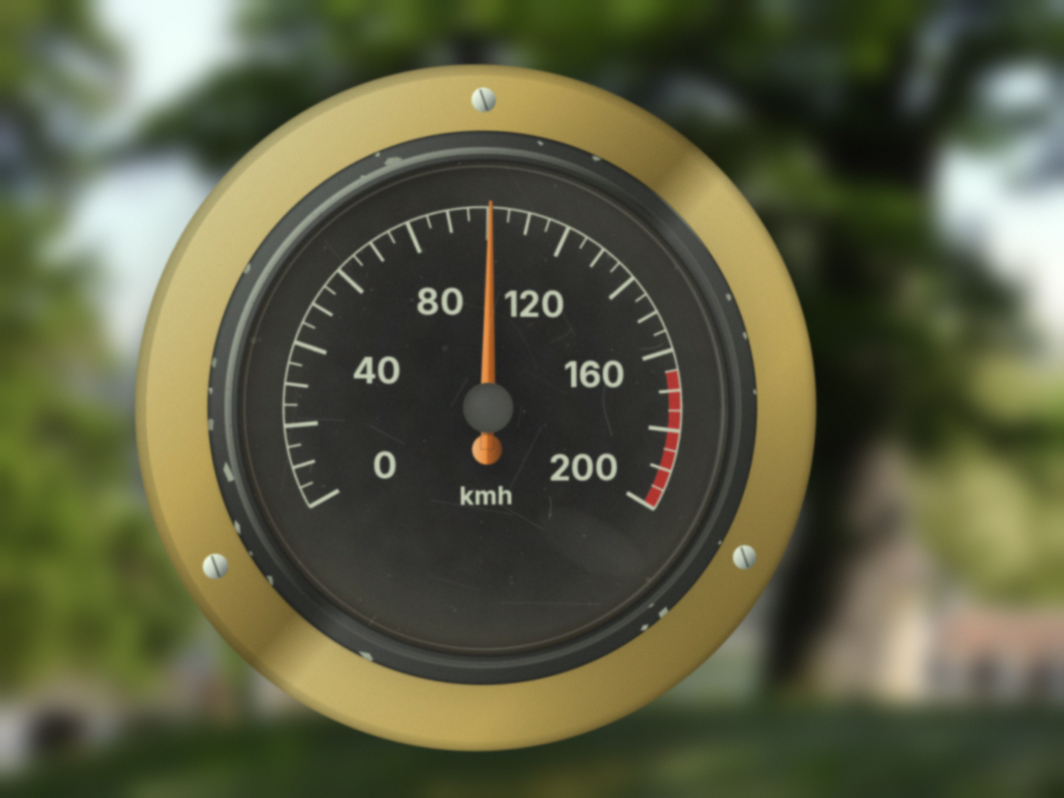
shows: 100 km/h
